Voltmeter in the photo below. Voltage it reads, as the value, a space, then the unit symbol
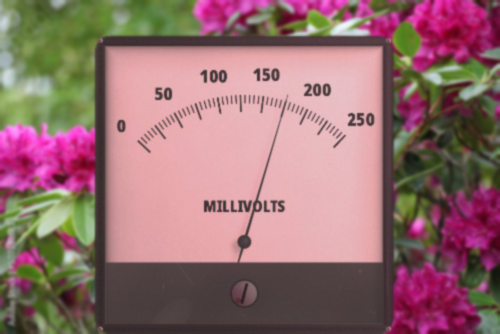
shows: 175 mV
